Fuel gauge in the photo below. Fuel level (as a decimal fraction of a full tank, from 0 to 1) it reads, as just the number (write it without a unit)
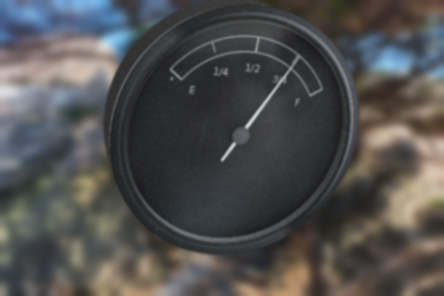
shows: 0.75
